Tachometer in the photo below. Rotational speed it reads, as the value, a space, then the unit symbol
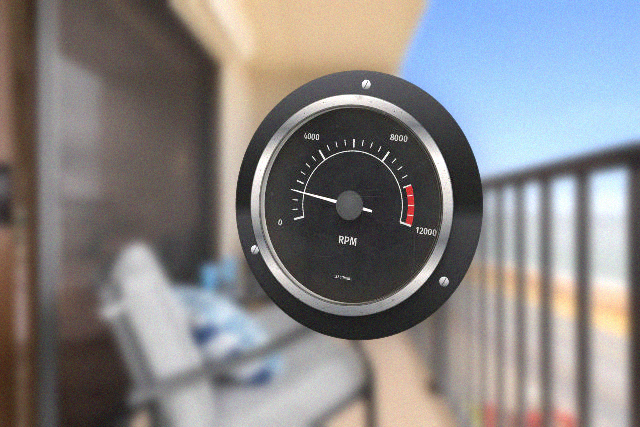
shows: 1500 rpm
